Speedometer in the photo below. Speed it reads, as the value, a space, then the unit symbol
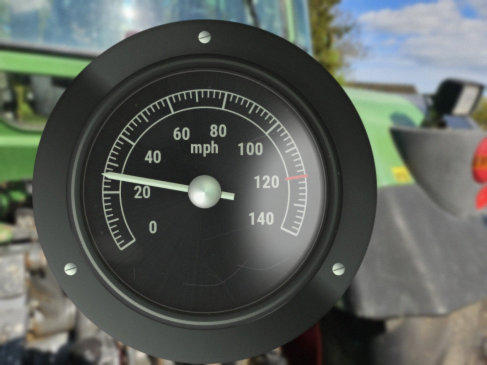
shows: 26 mph
